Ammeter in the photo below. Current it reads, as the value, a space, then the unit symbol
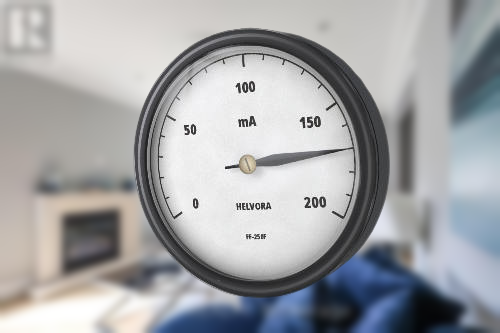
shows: 170 mA
